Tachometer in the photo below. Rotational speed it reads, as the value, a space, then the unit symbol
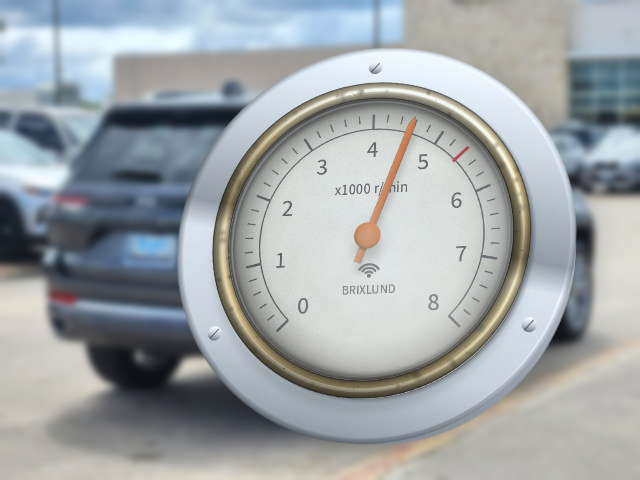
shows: 4600 rpm
